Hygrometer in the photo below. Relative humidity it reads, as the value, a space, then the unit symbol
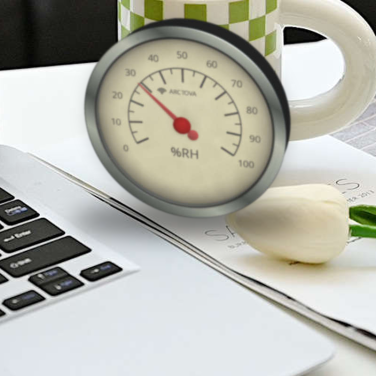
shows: 30 %
